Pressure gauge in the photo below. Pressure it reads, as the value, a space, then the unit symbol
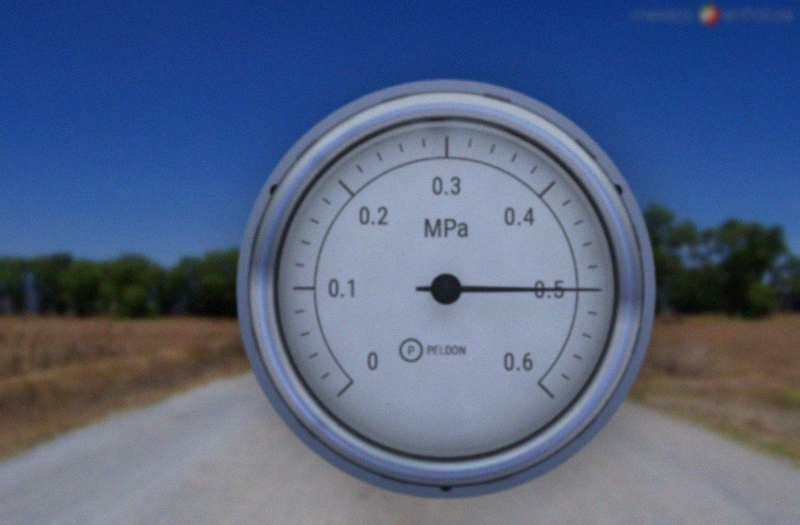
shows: 0.5 MPa
